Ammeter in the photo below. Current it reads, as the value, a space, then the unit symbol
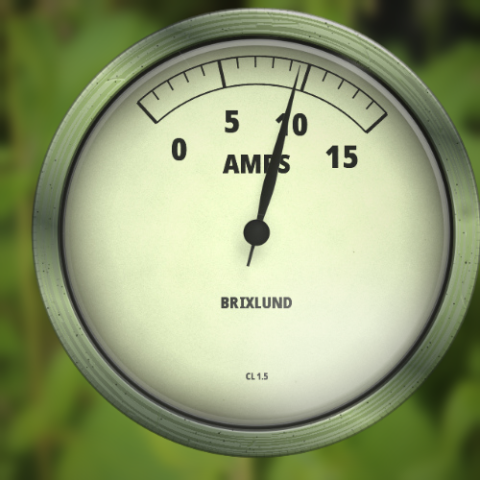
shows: 9.5 A
